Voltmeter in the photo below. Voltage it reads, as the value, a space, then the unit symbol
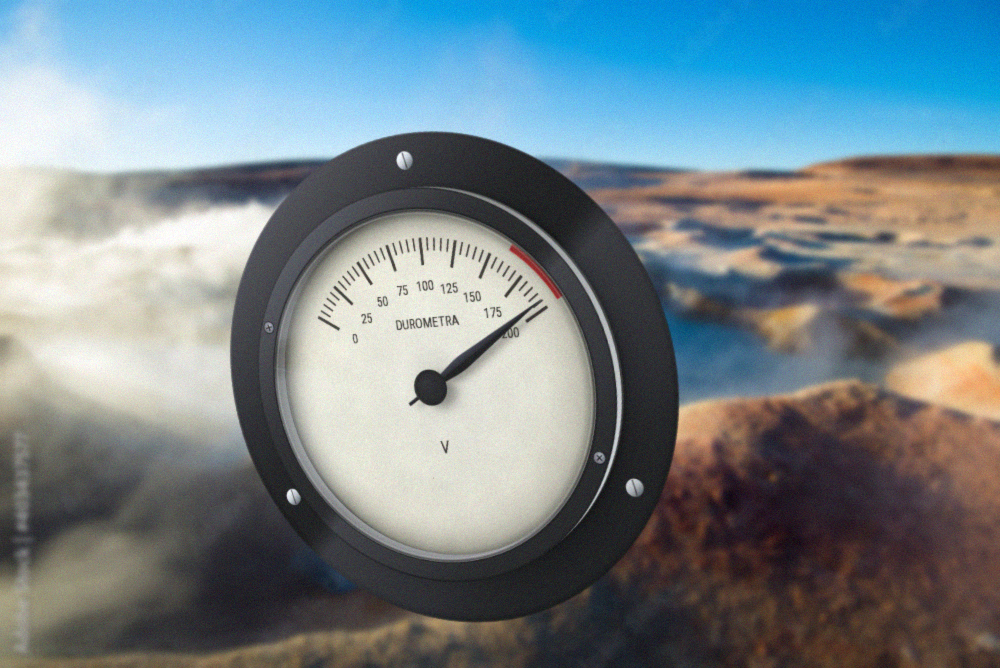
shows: 195 V
